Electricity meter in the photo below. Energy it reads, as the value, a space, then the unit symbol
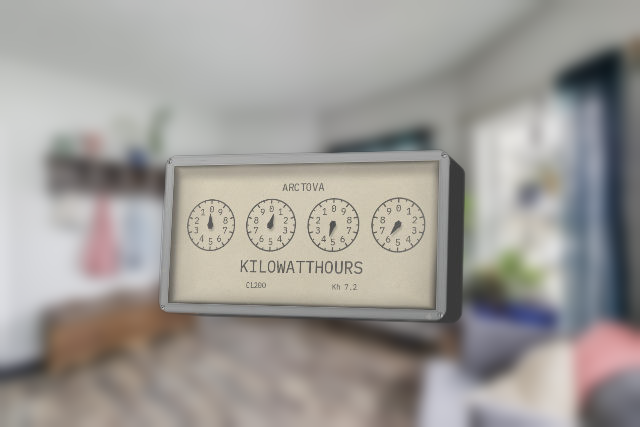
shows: 46 kWh
